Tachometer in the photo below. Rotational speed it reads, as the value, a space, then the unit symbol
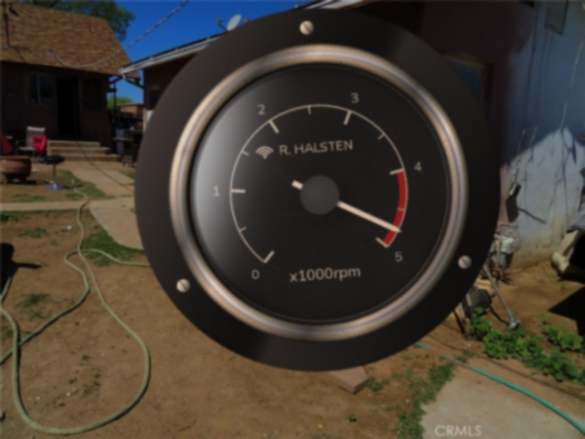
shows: 4750 rpm
